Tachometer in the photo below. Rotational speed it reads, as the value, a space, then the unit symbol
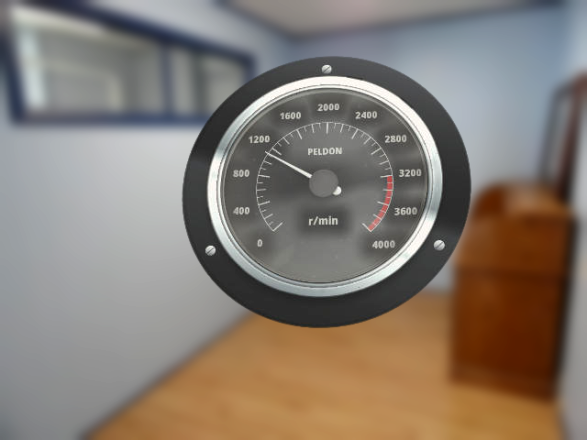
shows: 1100 rpm
